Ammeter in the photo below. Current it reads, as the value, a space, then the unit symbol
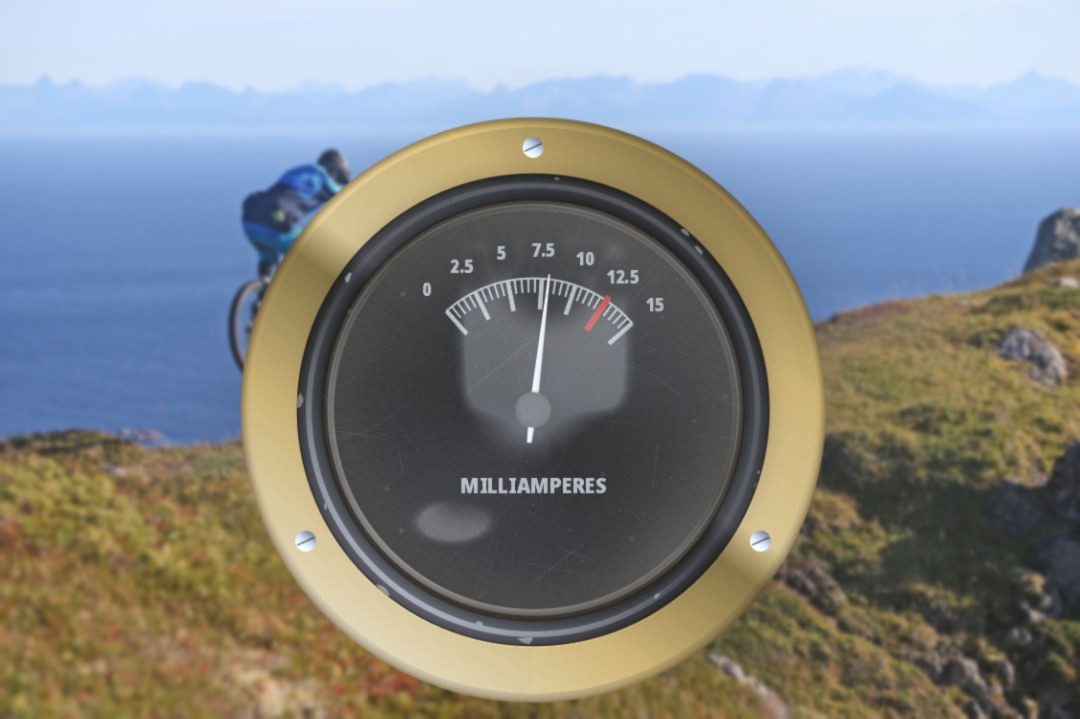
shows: 8 mA
